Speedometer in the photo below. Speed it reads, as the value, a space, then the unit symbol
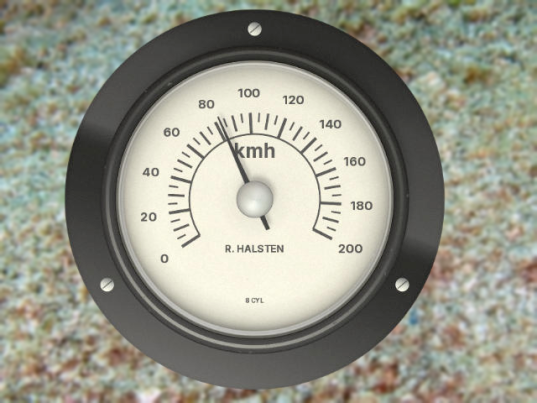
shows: 82.5 km/h
